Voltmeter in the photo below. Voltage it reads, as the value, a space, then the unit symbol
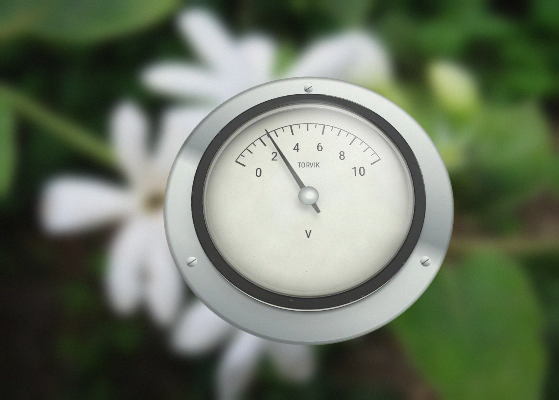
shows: 2.5 V
